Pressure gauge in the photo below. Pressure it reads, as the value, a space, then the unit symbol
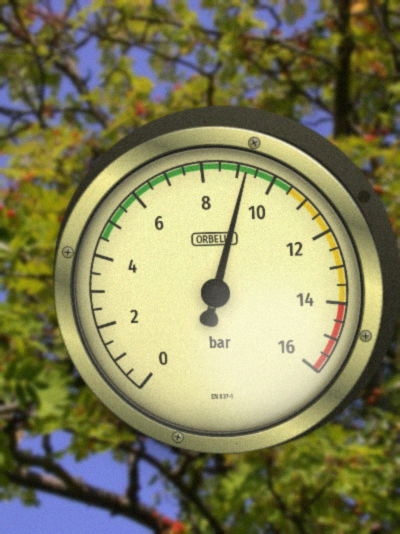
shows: 9.25 bar
